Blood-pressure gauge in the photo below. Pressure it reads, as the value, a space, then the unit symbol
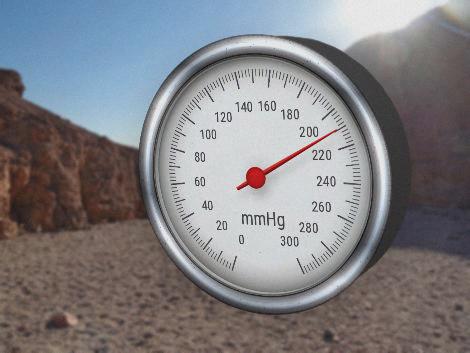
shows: 210 mmHg
